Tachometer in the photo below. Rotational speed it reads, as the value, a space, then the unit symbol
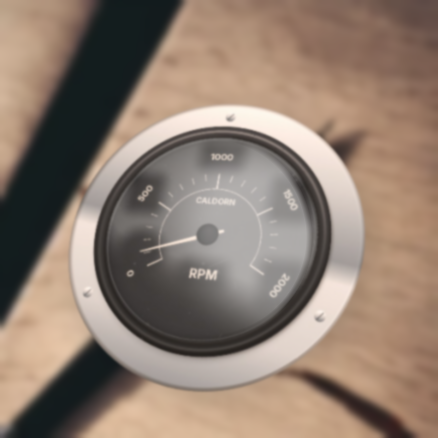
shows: 100 rpm
